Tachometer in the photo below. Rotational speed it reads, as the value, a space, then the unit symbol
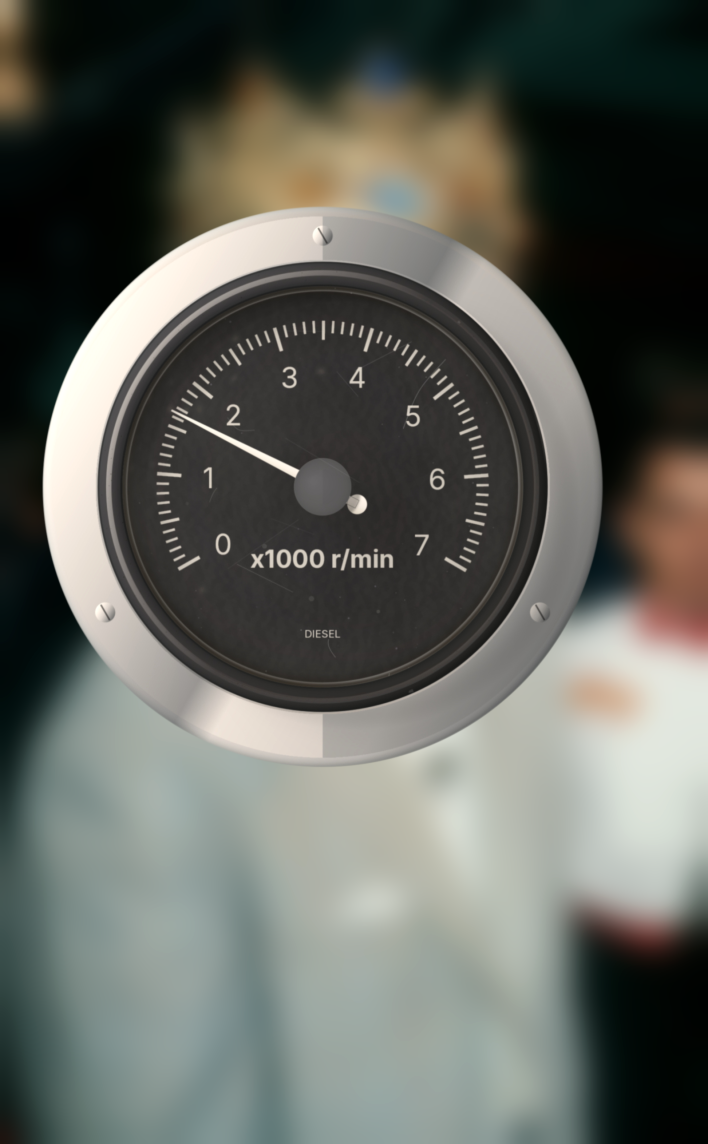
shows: 1650 rpm
